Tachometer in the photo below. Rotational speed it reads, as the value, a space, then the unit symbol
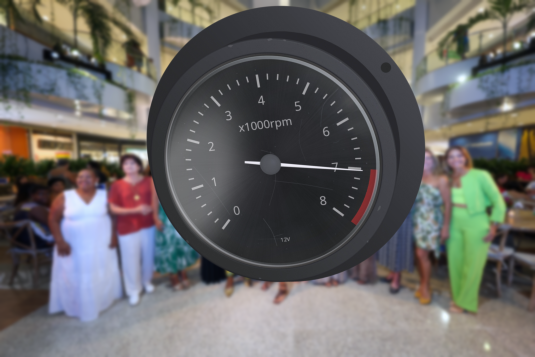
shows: 7000 rpm
